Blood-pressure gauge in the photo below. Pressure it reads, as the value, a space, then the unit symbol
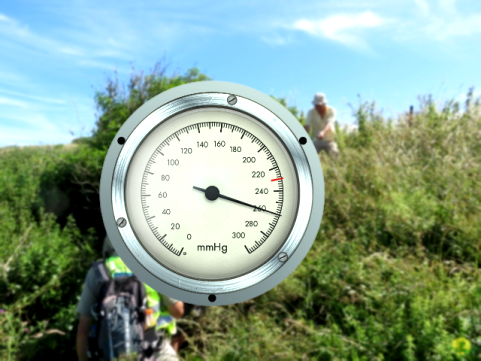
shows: 260 mmHg
